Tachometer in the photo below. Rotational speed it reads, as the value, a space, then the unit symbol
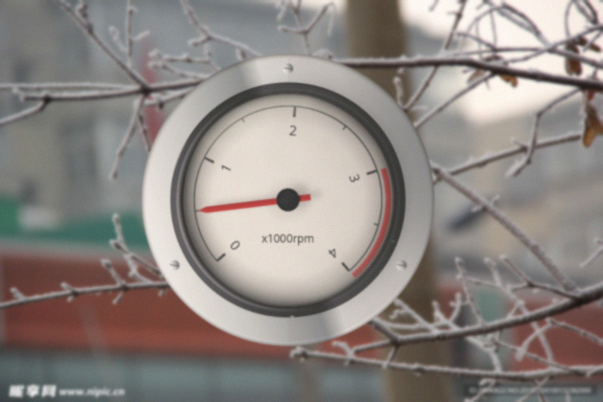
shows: 500 rpm
